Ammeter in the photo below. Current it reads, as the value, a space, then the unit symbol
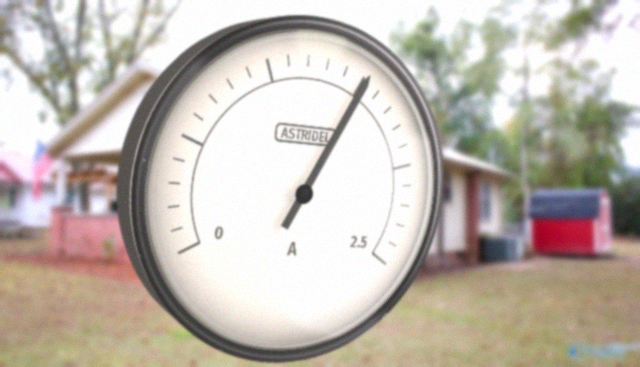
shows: 1.5 A
